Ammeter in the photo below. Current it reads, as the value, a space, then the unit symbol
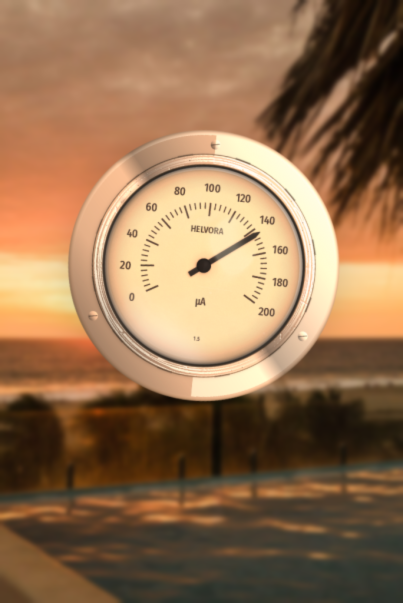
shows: 144 µA
